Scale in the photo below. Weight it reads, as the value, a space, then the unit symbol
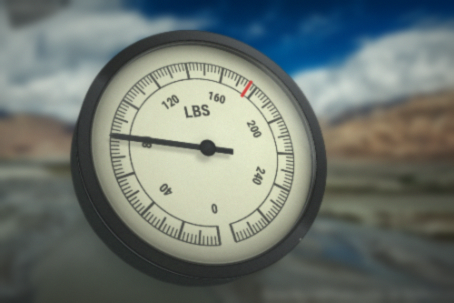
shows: 80 lb
